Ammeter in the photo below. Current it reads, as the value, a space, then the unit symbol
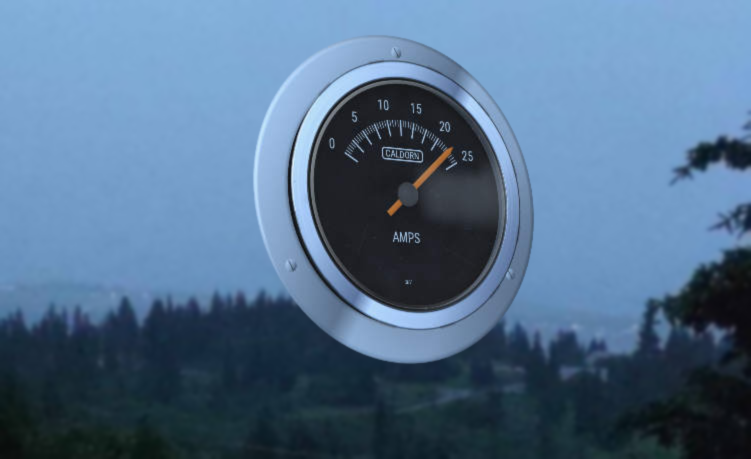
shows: 22.5 A
